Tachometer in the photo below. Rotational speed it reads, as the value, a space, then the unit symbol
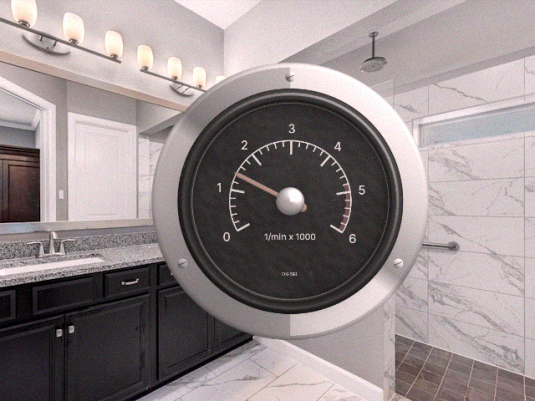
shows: 1400 rpm
